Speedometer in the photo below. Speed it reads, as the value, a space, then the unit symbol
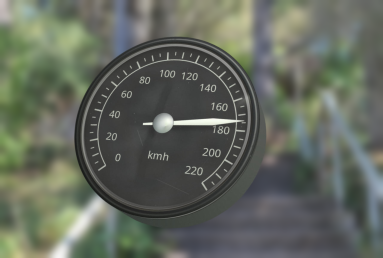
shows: 175 km/h
